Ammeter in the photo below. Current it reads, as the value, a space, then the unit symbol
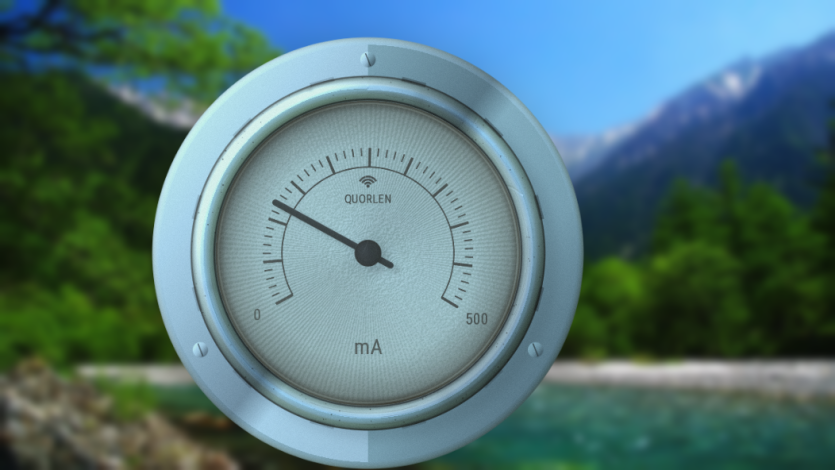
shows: 120 mA
